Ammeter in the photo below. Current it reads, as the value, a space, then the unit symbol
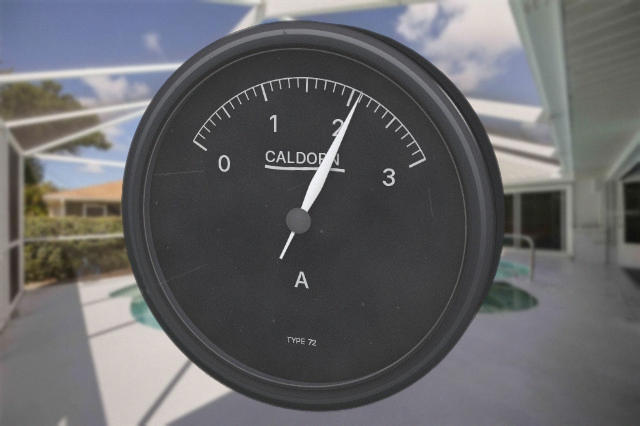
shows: 2.1 A
